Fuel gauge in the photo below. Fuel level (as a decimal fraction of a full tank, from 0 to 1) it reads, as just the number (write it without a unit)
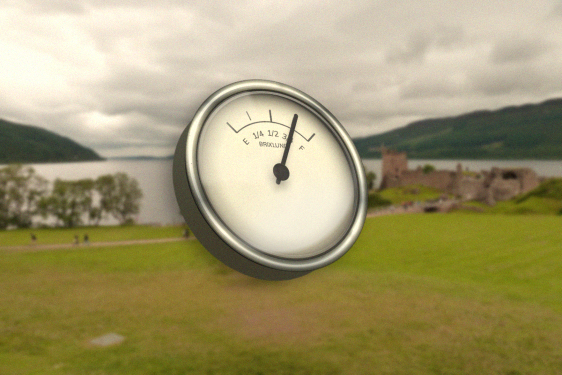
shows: 0.75
